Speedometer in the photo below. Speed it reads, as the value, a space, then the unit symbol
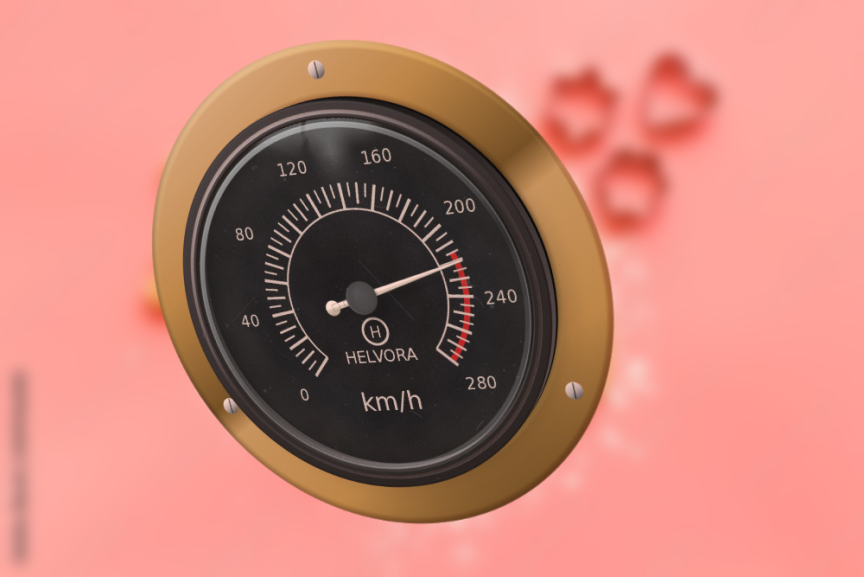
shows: 220 km/h
